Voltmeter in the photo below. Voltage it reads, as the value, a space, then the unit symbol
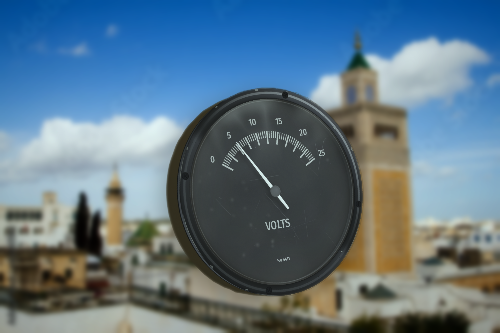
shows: 5 V
